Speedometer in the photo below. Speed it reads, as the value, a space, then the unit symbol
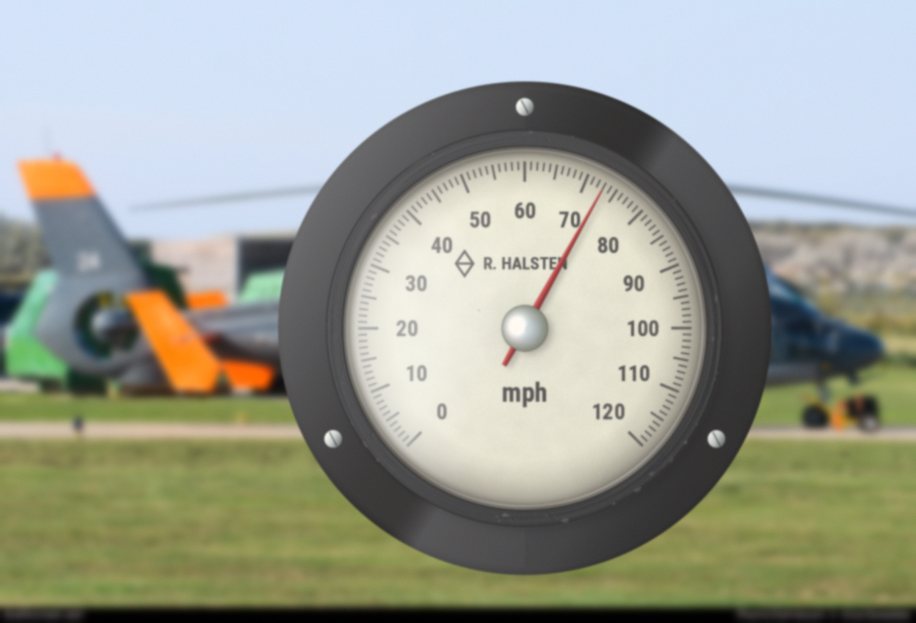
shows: 73 mph
